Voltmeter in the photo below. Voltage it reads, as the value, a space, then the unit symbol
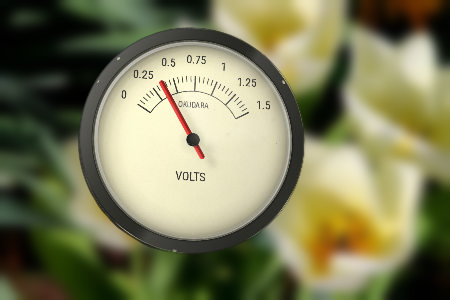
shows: 0.35 V
